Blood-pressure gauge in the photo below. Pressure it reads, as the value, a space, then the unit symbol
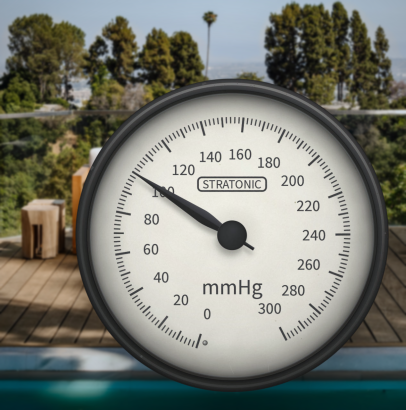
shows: 100 mmHg
